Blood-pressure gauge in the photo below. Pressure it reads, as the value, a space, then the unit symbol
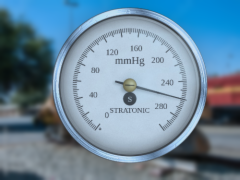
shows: 260 mmHg
